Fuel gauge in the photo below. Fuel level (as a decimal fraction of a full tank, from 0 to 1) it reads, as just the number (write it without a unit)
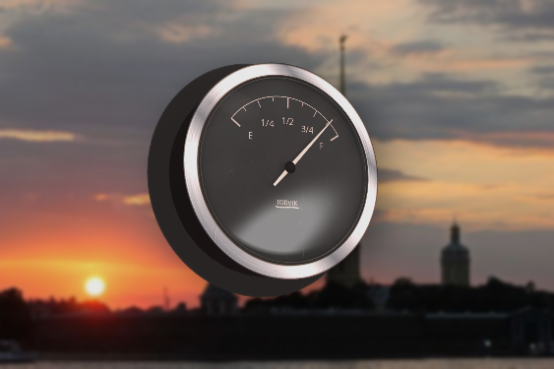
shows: 0.875
